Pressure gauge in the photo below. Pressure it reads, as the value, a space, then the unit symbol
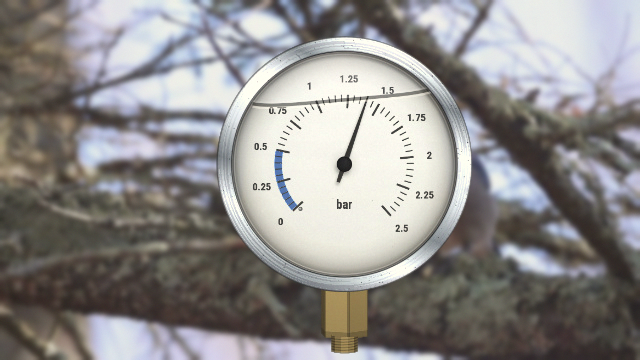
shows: 1.4 bar
